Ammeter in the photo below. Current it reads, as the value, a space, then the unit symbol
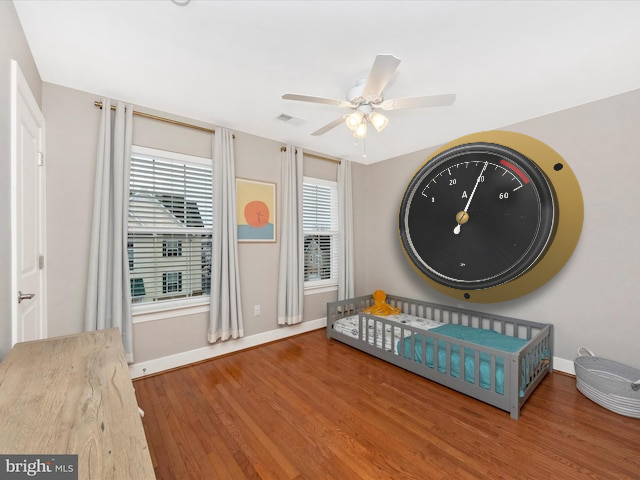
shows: 40 A
